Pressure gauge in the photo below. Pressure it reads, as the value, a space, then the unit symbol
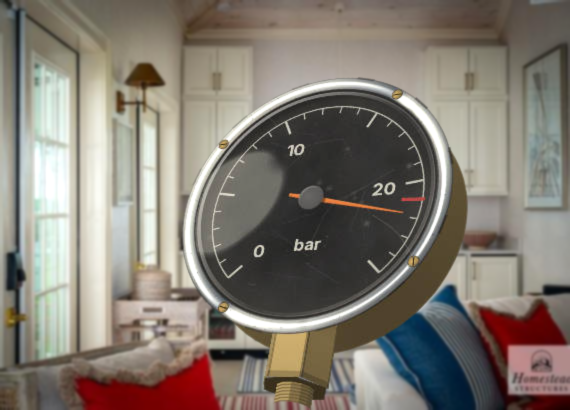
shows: 22 bar
